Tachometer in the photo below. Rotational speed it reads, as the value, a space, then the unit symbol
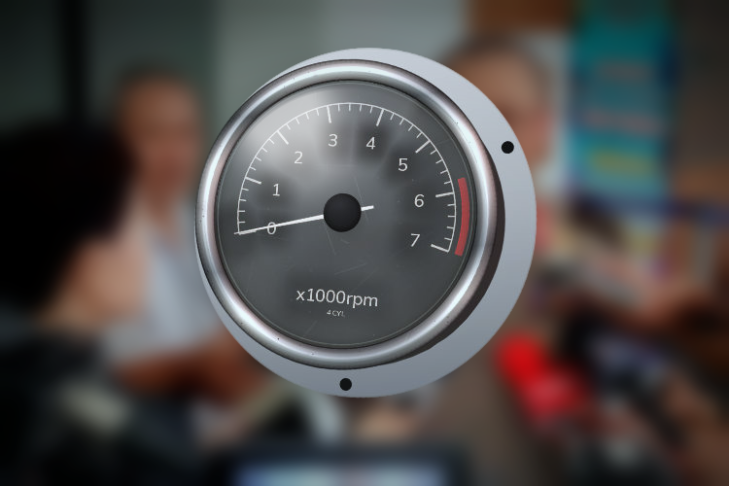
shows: 0 rpm
